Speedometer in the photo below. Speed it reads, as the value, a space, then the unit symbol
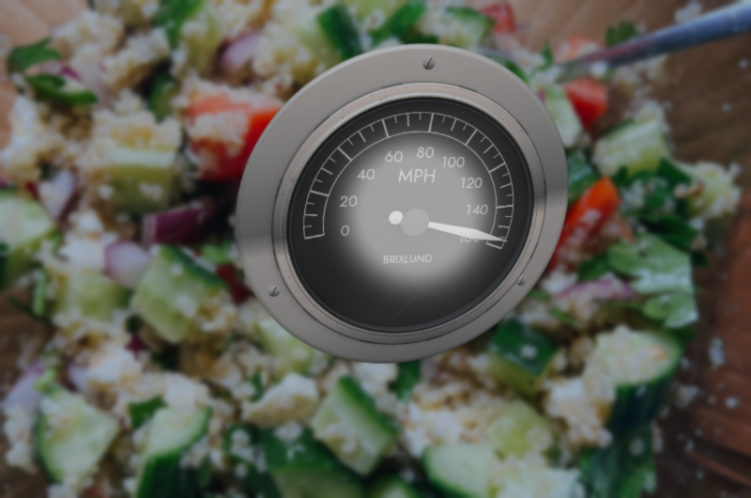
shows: 155 mph
